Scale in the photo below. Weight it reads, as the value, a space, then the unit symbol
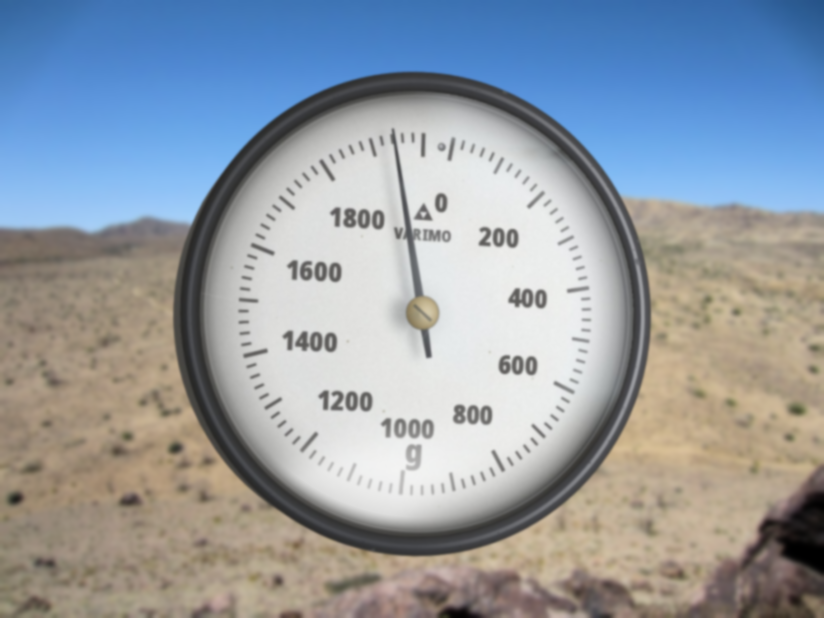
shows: 1940 g
